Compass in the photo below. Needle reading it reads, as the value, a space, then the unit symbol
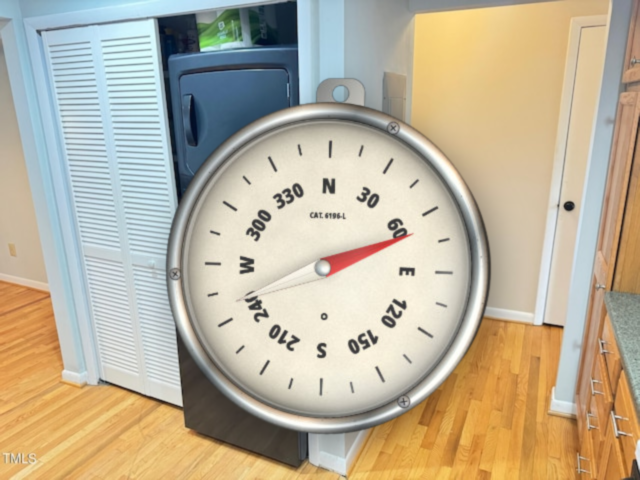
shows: 67.5 °
